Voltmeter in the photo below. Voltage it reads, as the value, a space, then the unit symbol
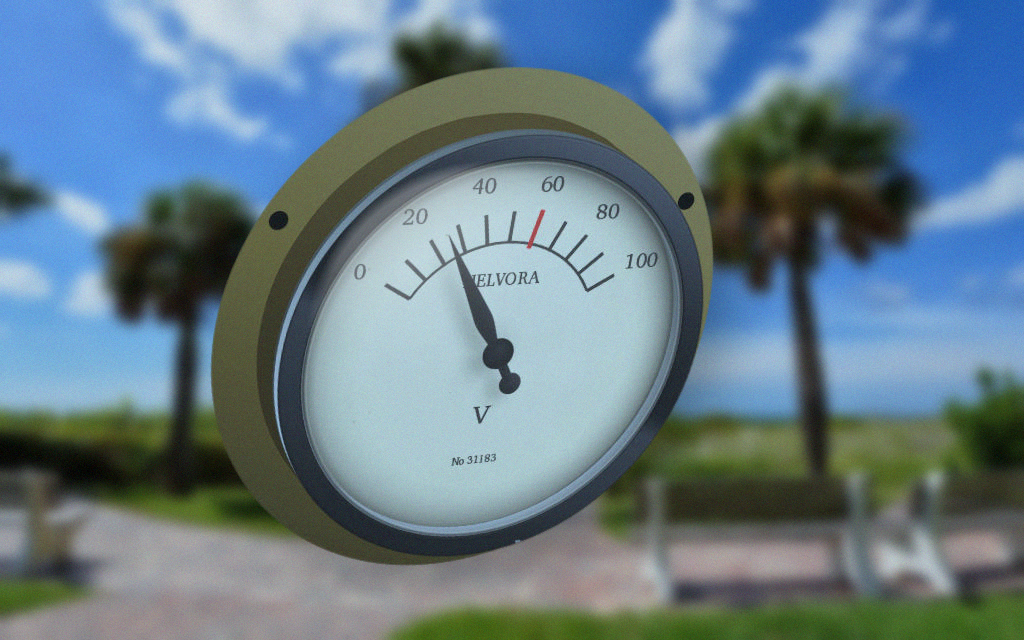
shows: 25 V
